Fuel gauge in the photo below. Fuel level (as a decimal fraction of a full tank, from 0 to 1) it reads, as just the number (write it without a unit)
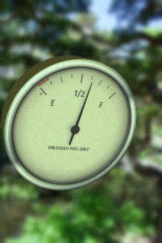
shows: 0.625
